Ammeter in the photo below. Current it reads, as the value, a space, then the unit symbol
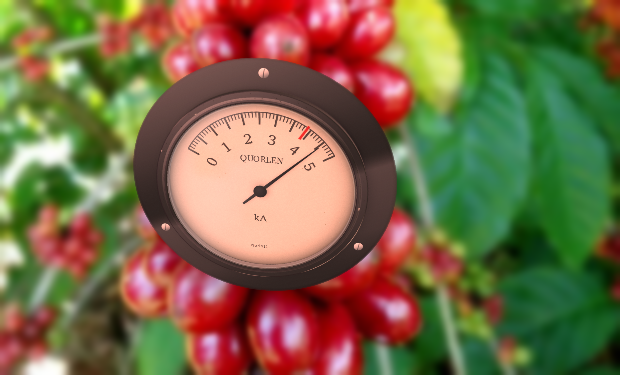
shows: 4.5 kA
